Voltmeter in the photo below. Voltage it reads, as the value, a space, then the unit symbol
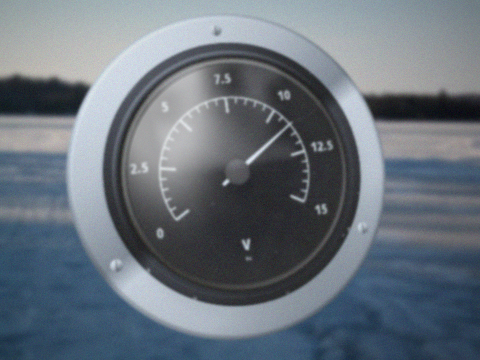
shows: 11 V
